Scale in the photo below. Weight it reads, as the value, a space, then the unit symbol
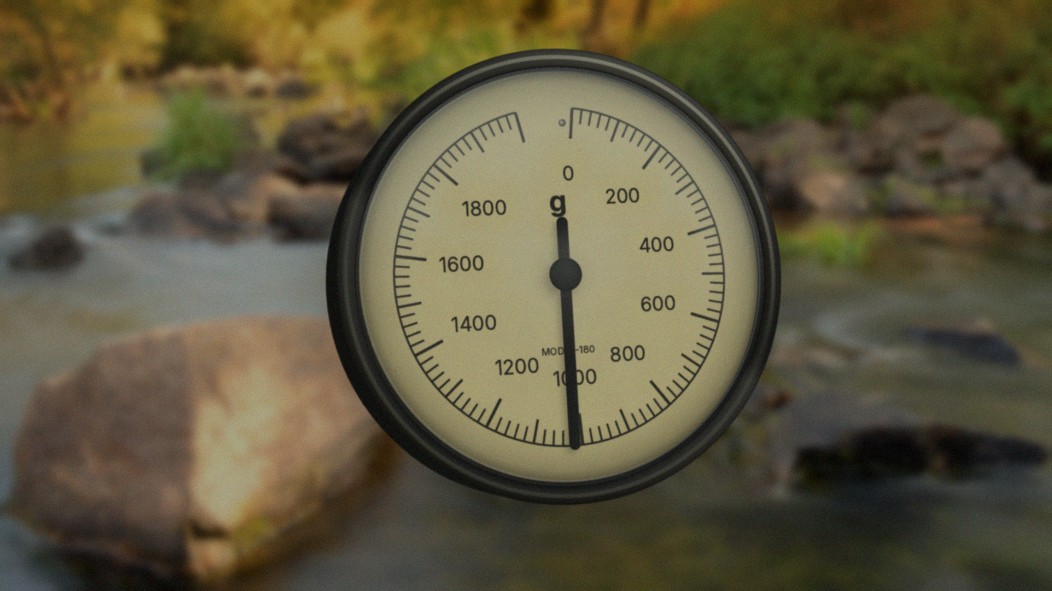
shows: 1020 g
